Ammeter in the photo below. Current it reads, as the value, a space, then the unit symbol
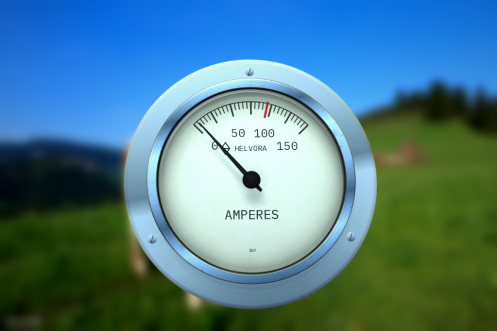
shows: 5 A
